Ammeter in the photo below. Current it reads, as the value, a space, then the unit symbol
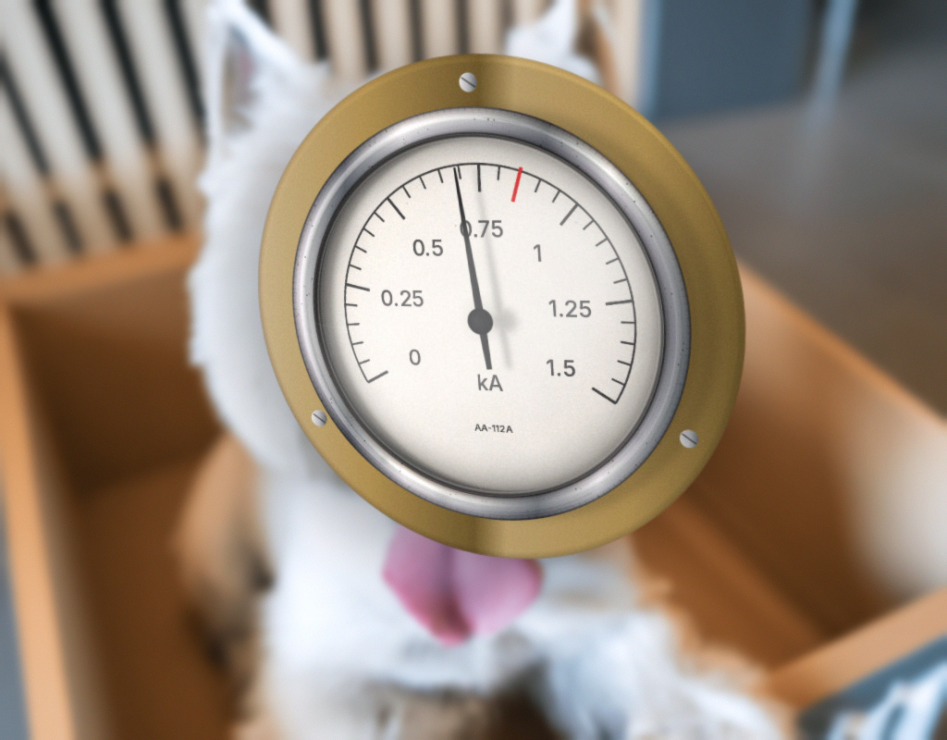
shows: 0.7 kA
